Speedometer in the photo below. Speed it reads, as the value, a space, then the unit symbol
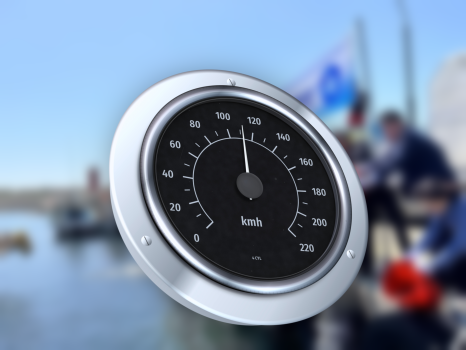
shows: 110 km/h
